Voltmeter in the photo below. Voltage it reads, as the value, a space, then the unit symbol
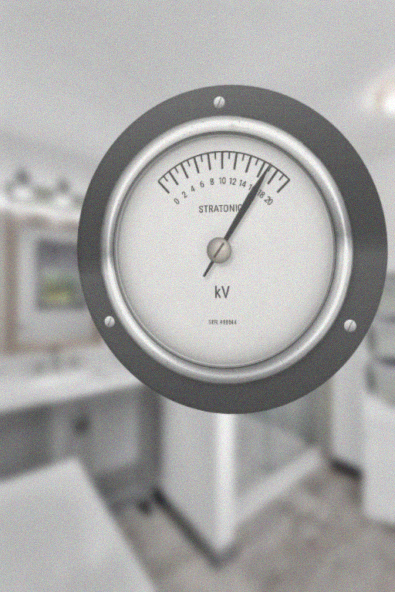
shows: 17 kV
